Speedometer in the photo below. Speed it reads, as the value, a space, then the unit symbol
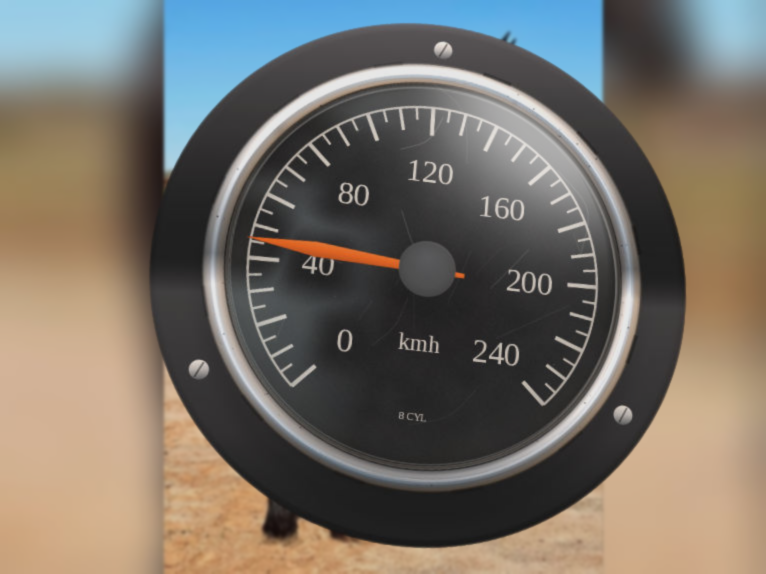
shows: 45 km/h
